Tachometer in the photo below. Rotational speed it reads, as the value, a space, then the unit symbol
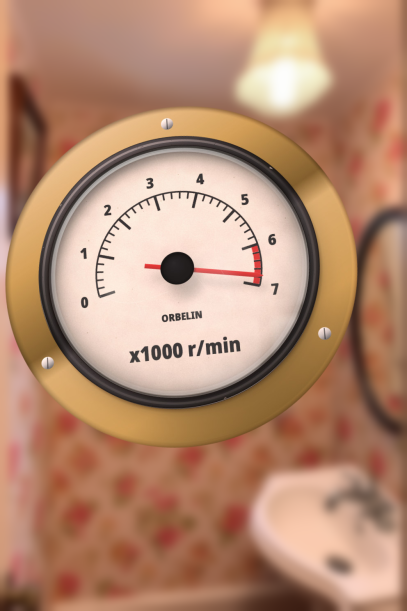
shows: 6800 rpm
